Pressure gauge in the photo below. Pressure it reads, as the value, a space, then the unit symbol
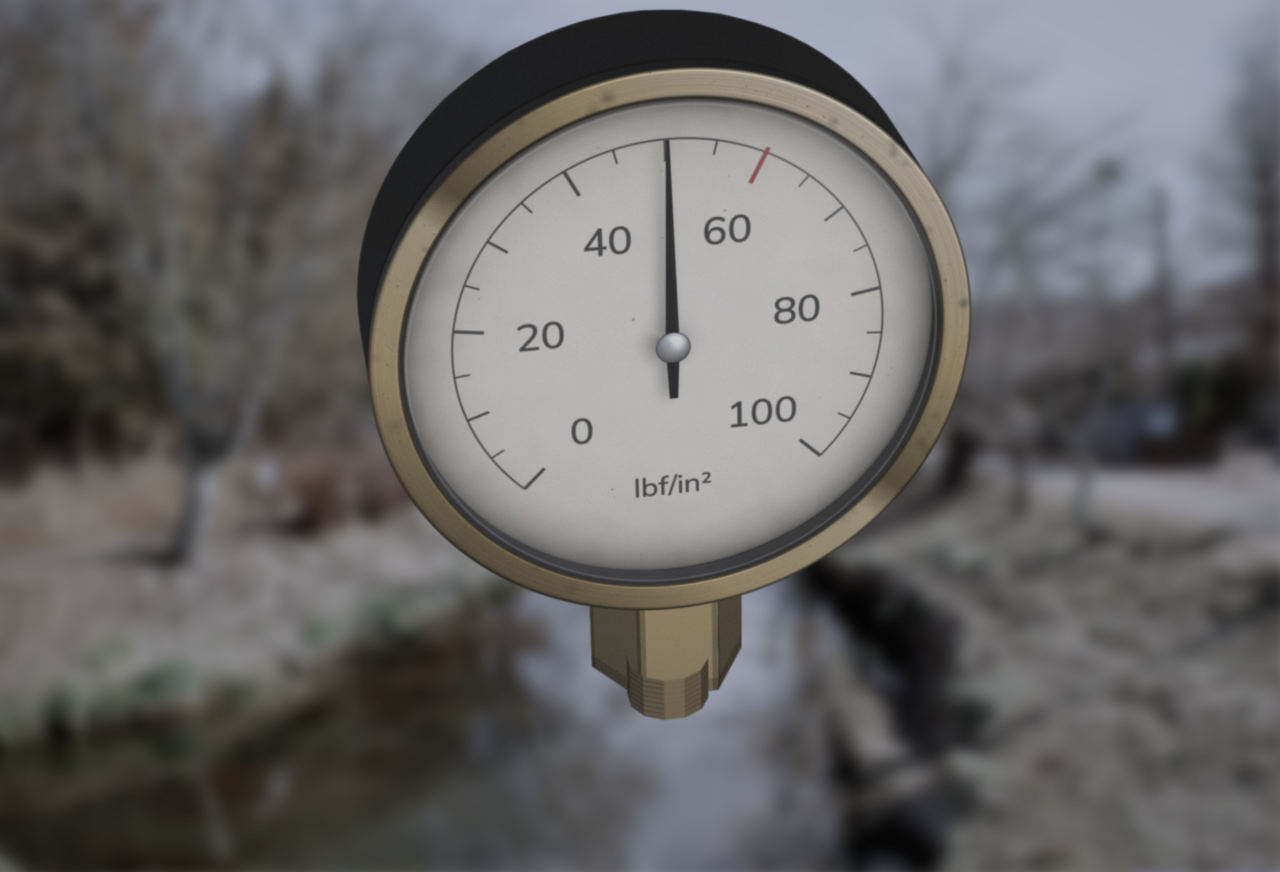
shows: 50 psi
